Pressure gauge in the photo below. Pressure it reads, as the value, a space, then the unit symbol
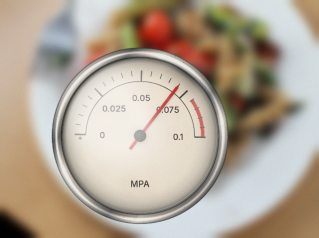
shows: 0.07 MPa
